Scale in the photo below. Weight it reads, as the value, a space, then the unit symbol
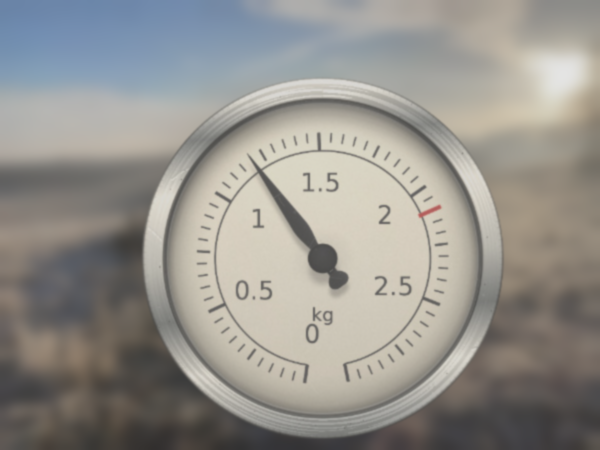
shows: 1.2 kg
